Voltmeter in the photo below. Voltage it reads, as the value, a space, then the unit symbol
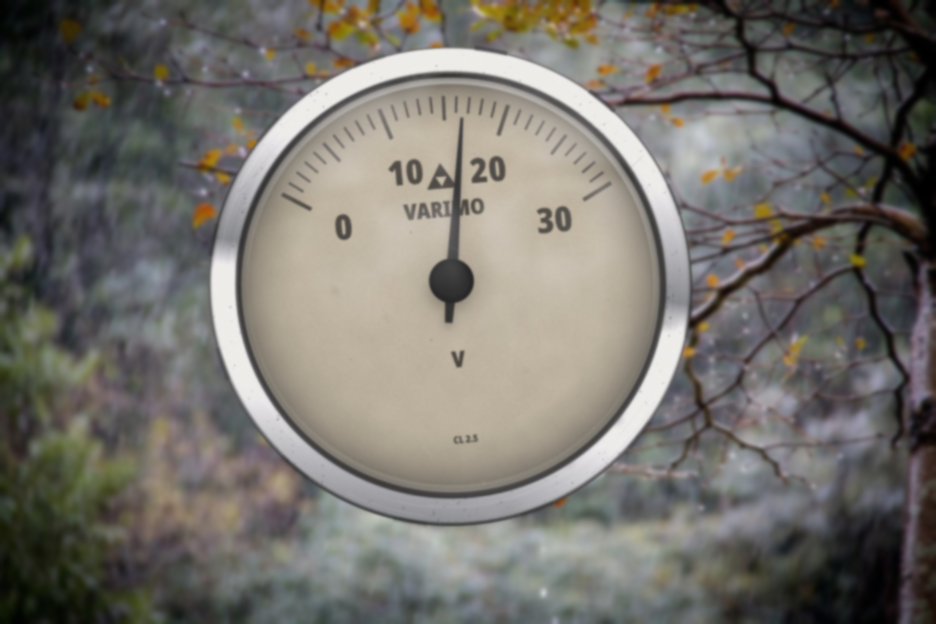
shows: 16.5 V
